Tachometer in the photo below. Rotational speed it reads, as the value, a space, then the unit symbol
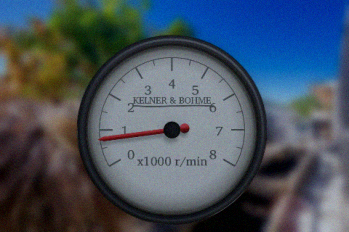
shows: 750 rpm
